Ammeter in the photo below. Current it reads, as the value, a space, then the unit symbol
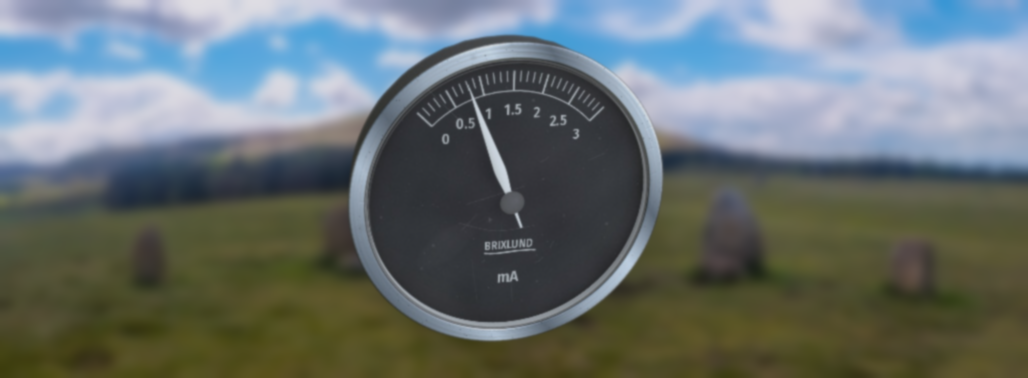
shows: 0.8 mA
